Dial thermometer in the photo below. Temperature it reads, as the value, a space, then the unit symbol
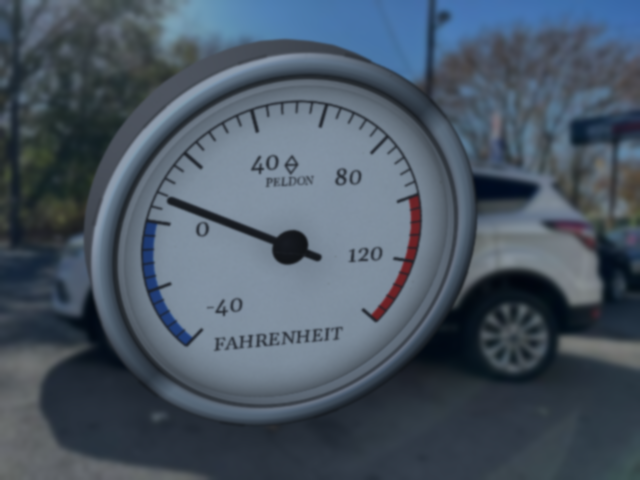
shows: 8 °F
